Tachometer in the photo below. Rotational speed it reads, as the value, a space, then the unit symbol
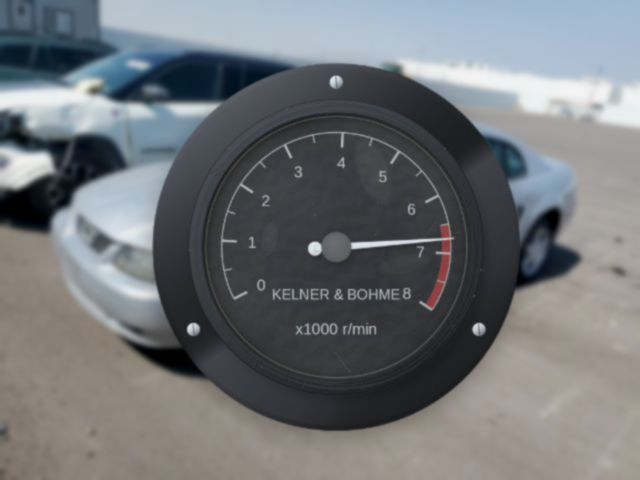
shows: 6750 rpm
